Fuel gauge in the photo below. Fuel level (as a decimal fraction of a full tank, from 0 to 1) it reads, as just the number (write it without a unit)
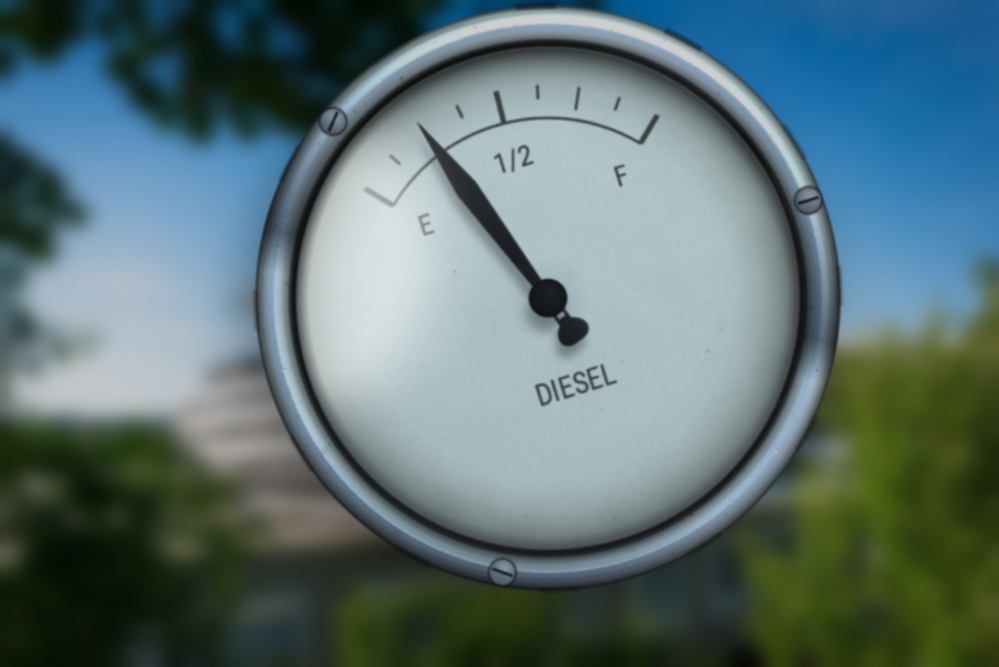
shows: 0.25
